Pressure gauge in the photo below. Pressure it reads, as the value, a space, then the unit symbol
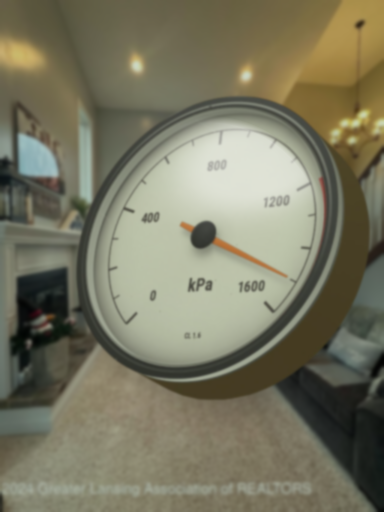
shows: 1500 kPa
